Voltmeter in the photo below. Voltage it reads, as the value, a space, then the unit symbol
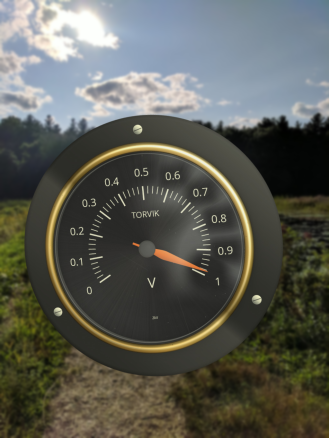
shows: 0.98 V
